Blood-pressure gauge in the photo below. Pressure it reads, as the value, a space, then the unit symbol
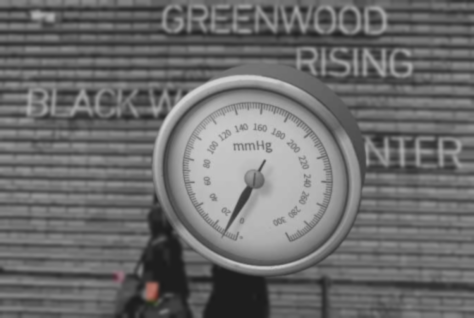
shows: 10 mmHg
